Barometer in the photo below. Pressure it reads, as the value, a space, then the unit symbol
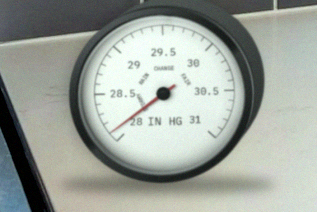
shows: 28.1 inHg
